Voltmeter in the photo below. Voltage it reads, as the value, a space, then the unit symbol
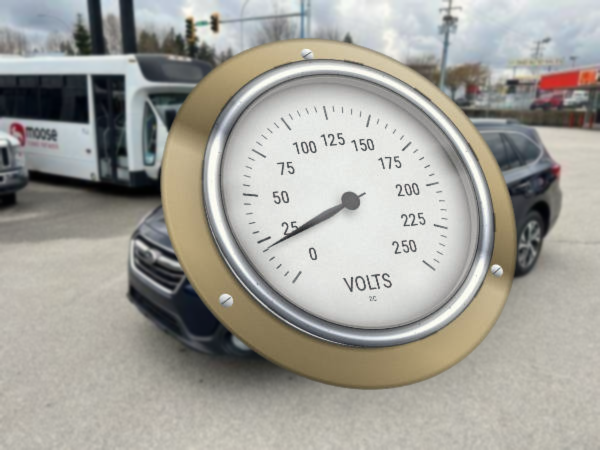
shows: 20 V
